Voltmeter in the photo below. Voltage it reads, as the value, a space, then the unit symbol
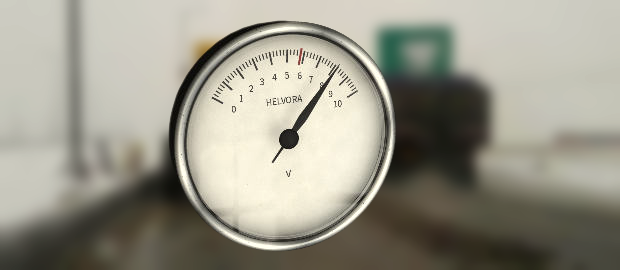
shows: 8 V
